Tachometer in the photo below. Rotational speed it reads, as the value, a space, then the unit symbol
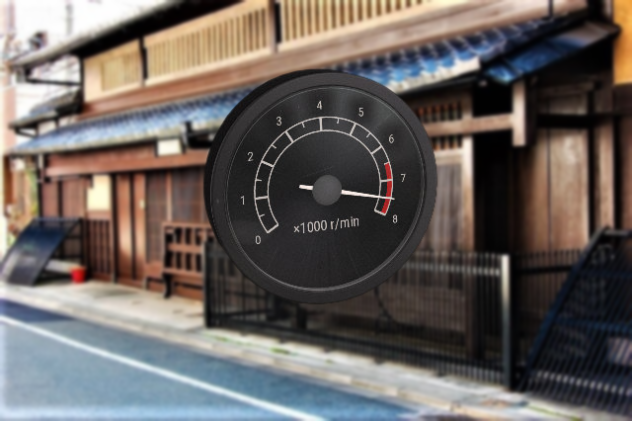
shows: 7500 rpm
